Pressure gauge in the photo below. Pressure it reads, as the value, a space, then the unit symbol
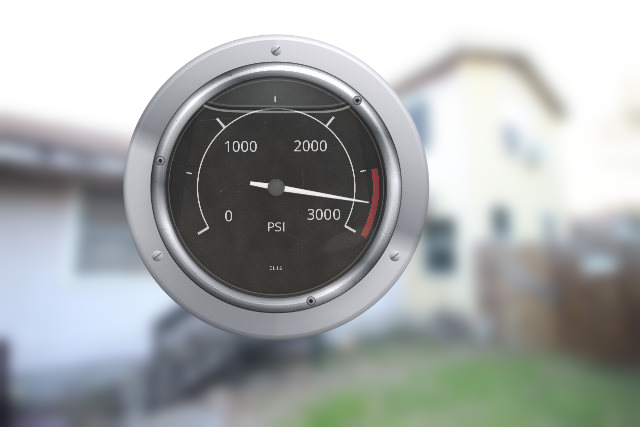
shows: 2750 psi
